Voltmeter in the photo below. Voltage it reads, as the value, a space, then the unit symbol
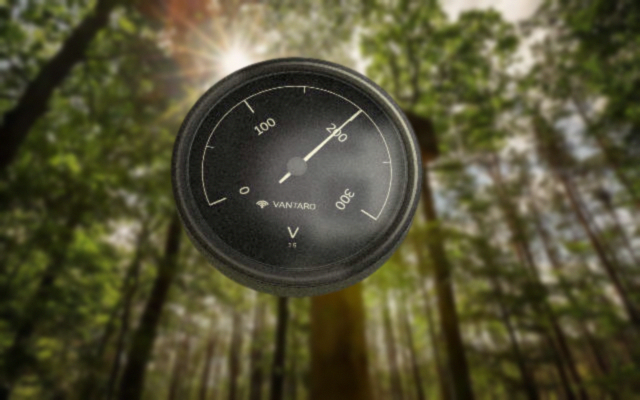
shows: 200 V
